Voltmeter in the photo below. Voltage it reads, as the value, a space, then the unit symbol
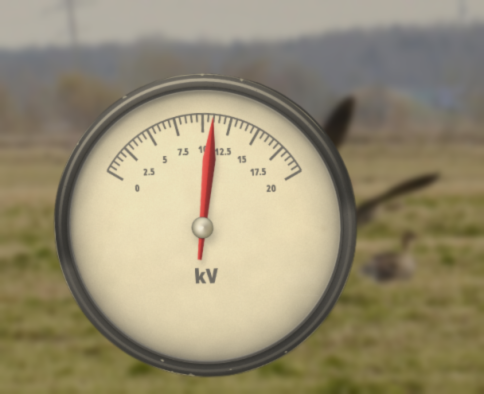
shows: 11 kV
